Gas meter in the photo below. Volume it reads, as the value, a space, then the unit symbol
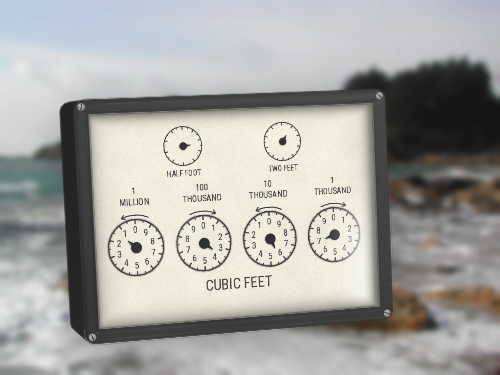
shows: 135700 ft³
